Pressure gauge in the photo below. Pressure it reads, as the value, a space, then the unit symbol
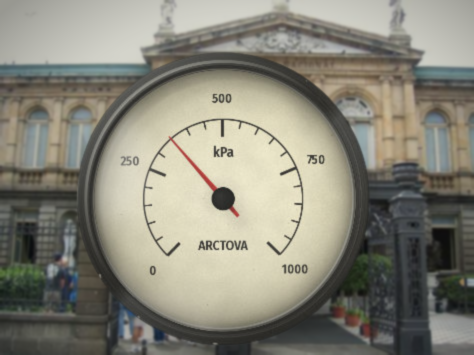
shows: 350 kPa
